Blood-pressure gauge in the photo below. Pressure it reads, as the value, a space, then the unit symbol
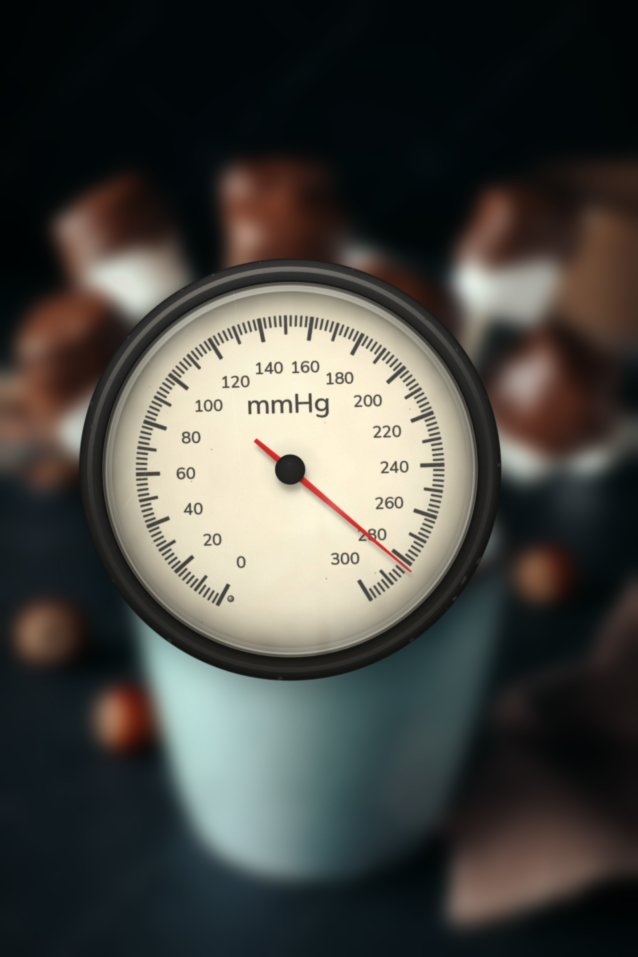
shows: 282 mmHg
